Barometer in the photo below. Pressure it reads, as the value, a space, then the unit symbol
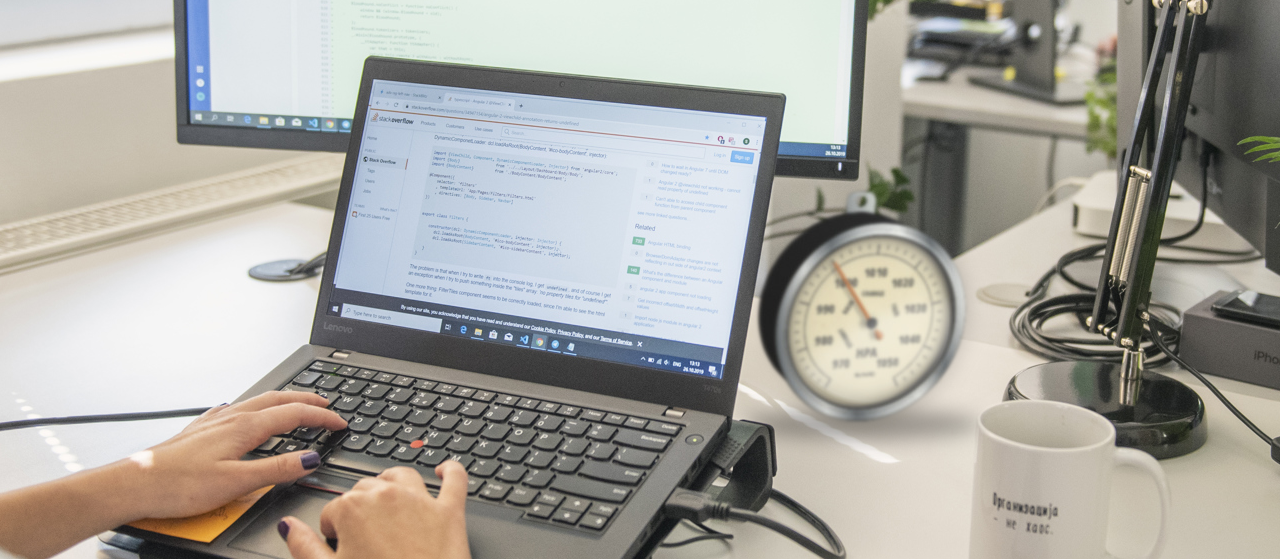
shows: 1000 hPa
